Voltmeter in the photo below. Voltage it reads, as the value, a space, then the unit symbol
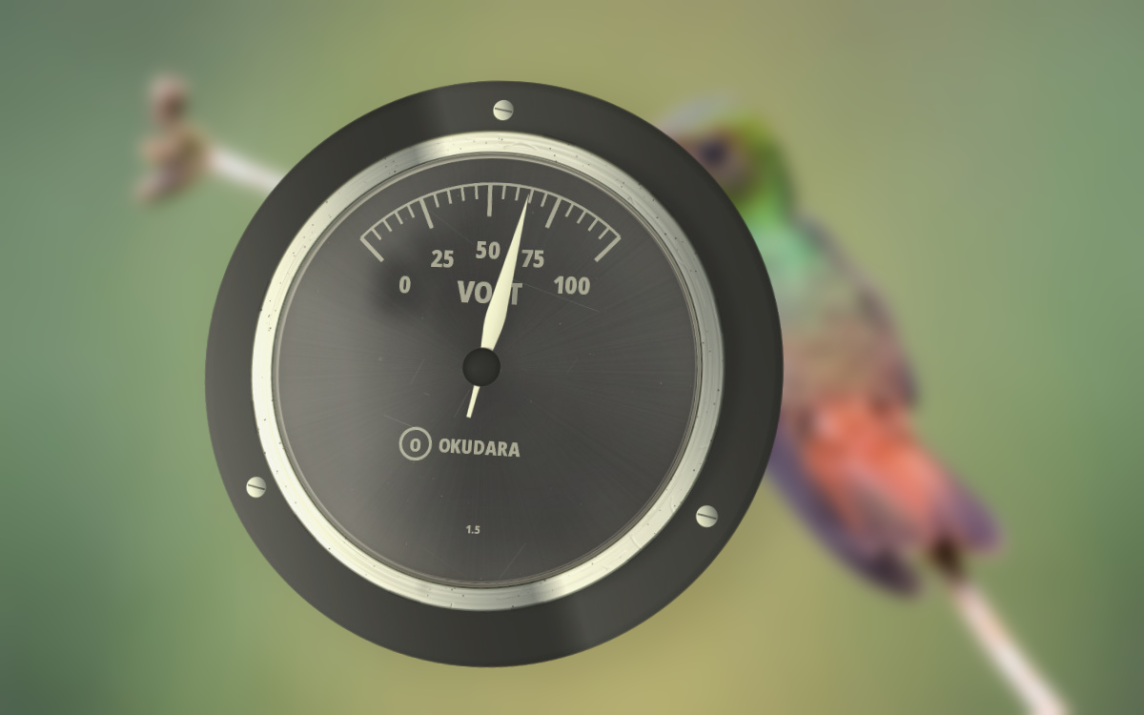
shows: 65 V
